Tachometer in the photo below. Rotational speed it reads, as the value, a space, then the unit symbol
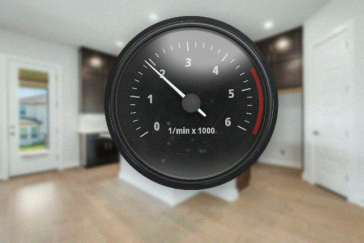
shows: 1900 rpm
